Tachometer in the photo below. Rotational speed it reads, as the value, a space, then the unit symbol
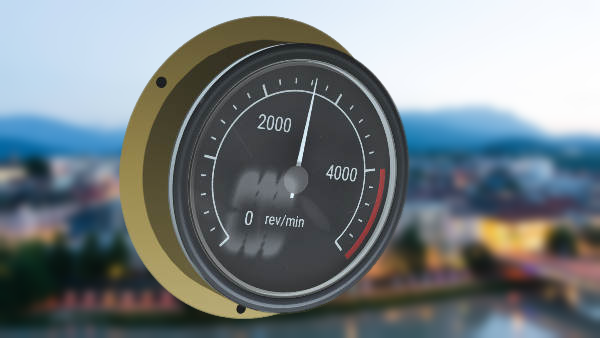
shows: 2600 rpm
